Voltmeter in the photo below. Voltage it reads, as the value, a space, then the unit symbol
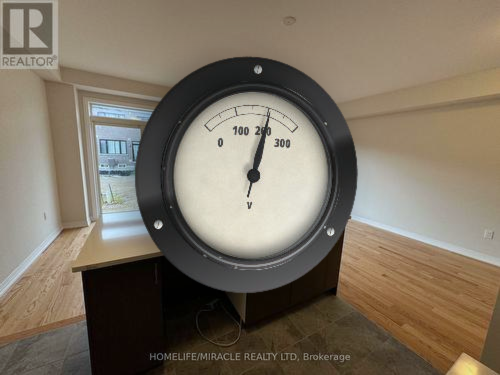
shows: 200 V
